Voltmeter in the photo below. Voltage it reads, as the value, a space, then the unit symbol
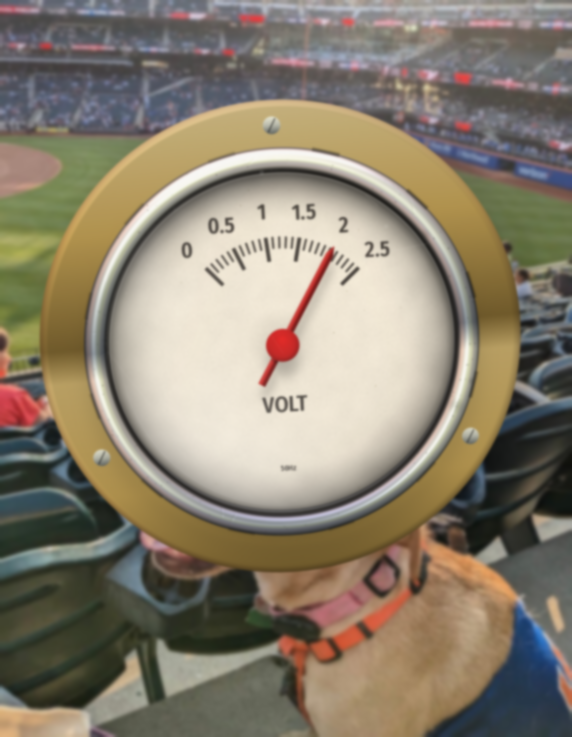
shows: 2 V
